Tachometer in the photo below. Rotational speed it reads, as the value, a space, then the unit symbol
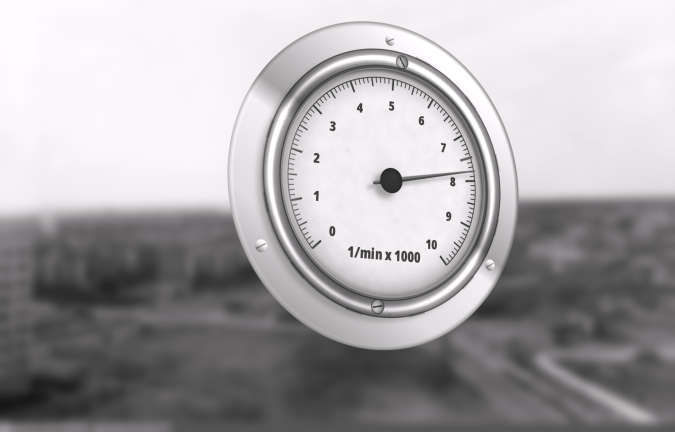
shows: 7800 rpm
